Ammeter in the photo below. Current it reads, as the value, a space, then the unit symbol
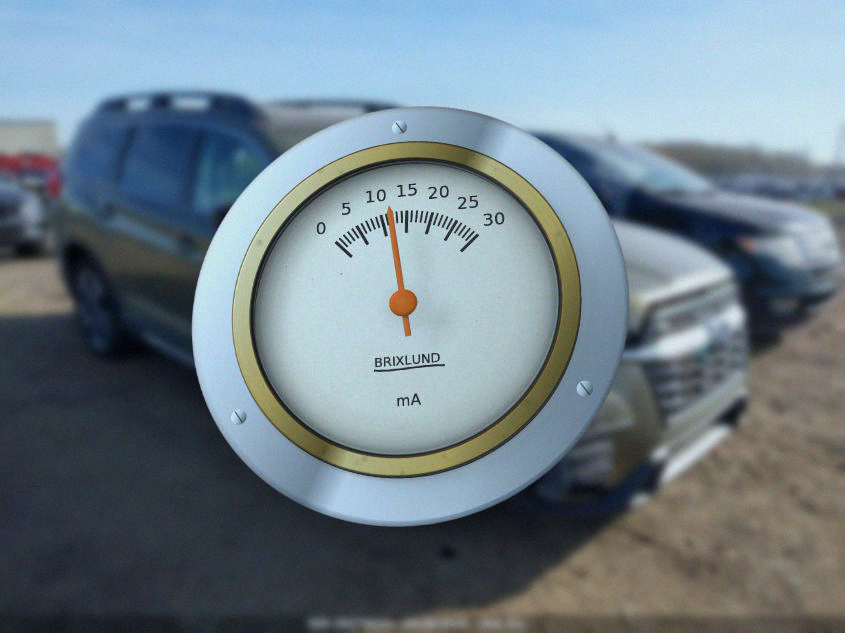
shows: 12 mA
